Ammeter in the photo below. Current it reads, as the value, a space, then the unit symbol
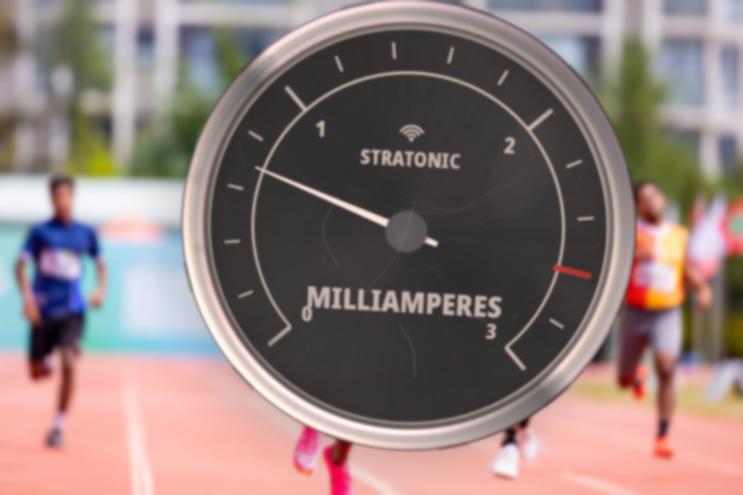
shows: 0.7 mA
